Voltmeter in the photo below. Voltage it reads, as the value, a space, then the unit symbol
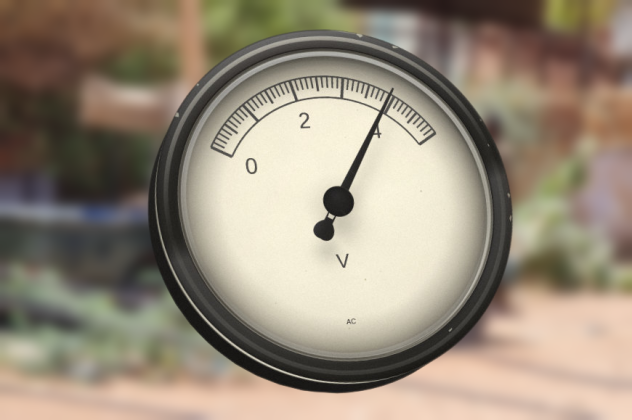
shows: 3.9 V
